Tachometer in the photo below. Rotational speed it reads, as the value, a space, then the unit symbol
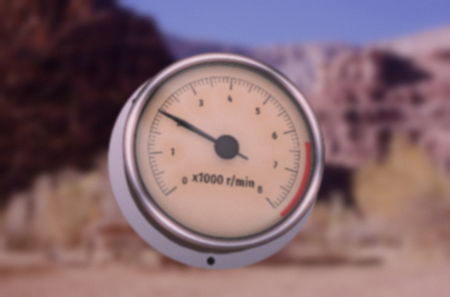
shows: 2000 rpm
